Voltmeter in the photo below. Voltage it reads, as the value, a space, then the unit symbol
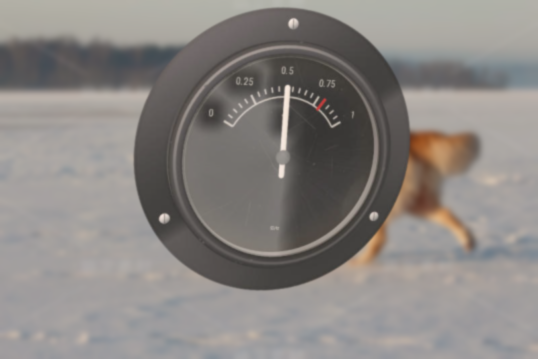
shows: 0.5 V
